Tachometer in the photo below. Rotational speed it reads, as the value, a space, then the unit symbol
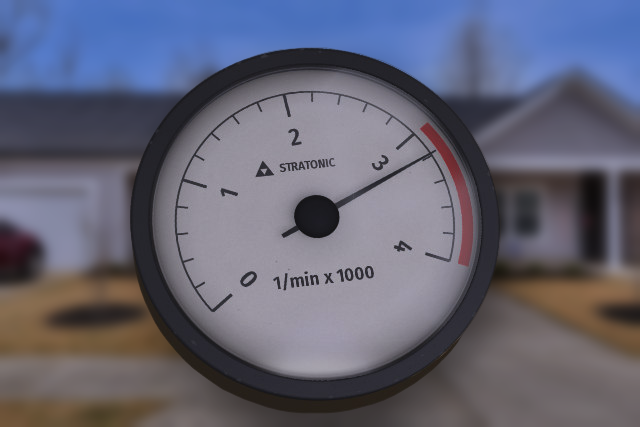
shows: 3200 rpm
